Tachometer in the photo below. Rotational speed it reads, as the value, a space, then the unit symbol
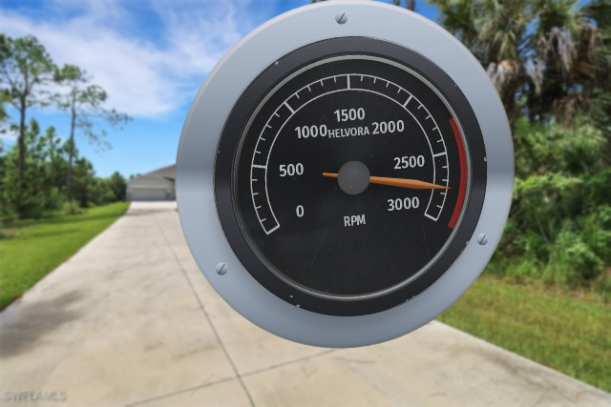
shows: 2750 rpm
